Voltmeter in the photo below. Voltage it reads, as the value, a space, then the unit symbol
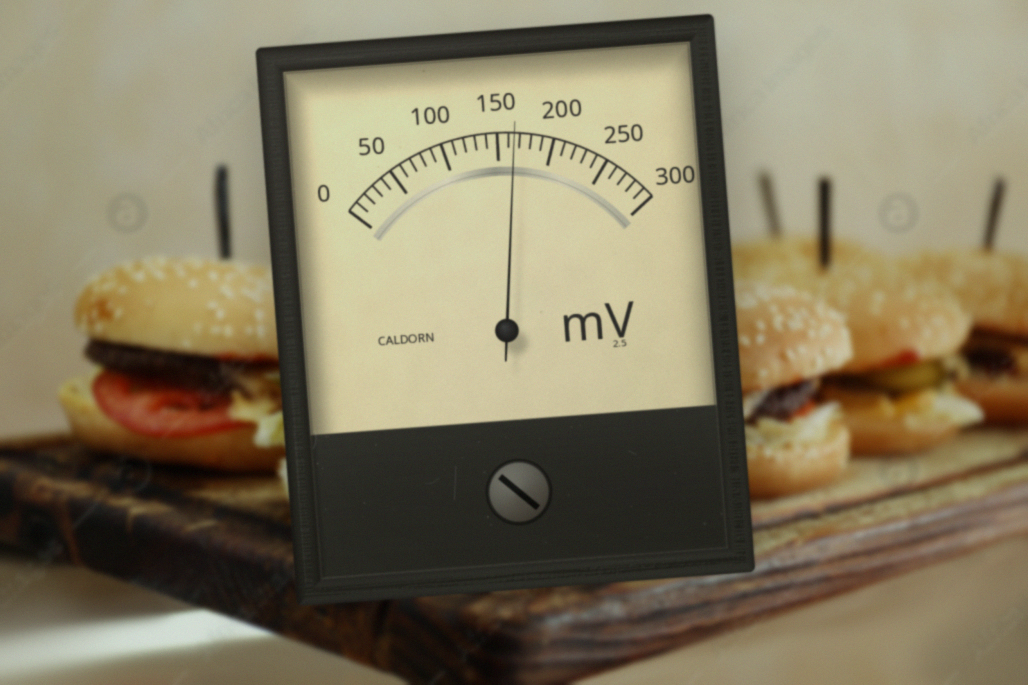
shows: 165 mV
